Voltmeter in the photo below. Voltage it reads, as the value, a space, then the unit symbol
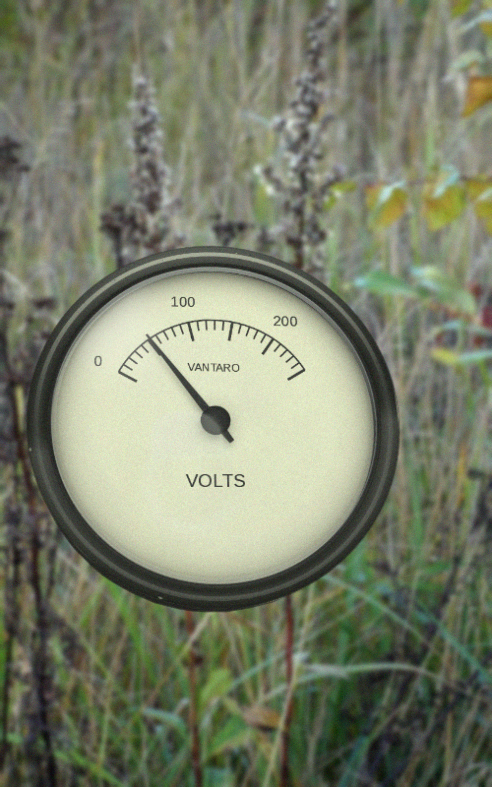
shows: 50 V
